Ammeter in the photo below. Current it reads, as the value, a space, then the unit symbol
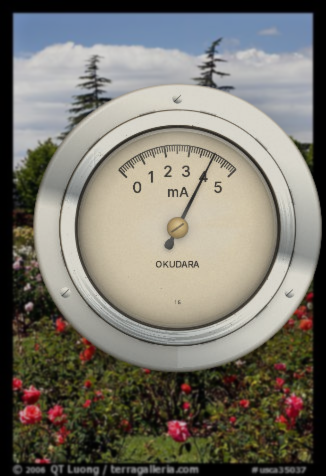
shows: 4 mA
